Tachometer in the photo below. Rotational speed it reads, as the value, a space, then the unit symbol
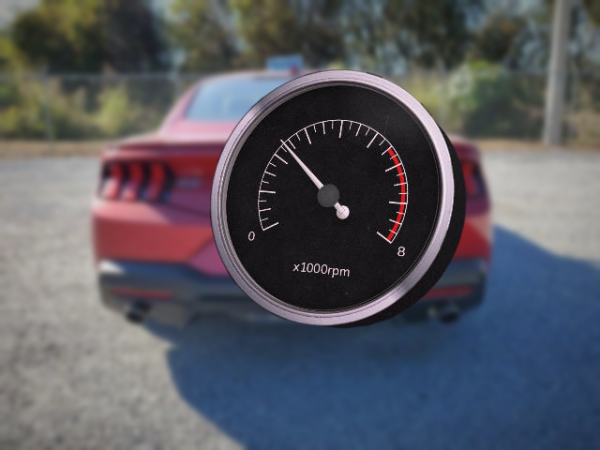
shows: 2375 rpm
